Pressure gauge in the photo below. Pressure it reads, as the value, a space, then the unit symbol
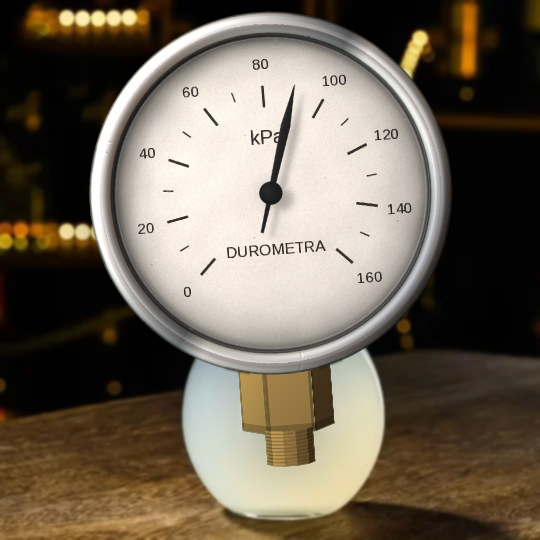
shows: 90 kPa
